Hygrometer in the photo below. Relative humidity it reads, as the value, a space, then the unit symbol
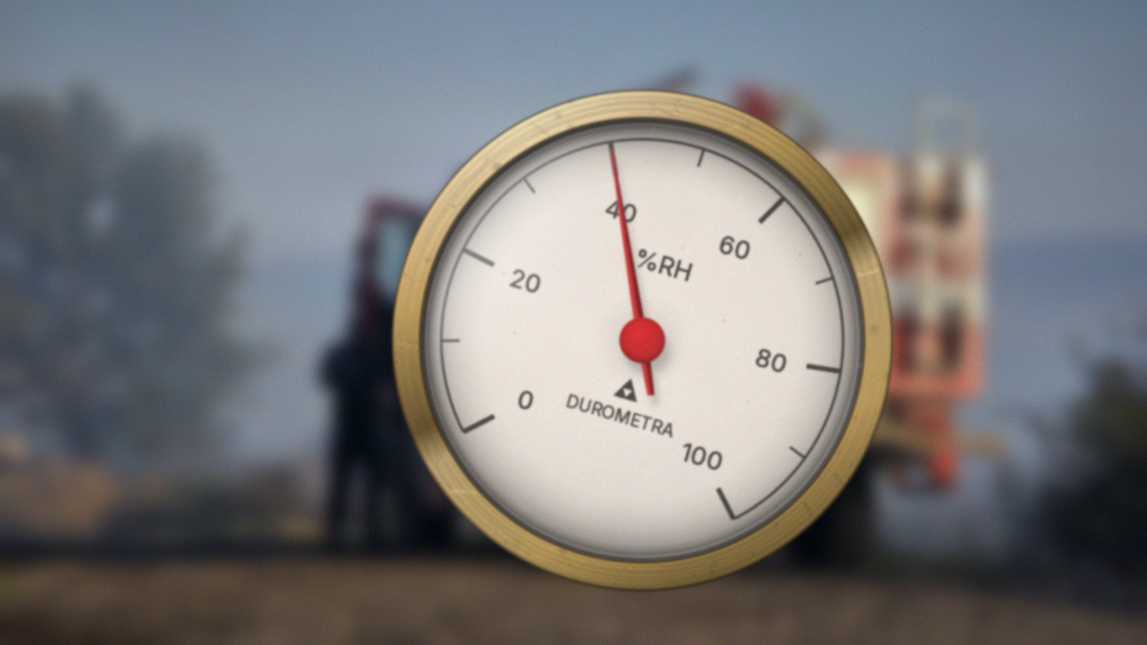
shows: 40 %
